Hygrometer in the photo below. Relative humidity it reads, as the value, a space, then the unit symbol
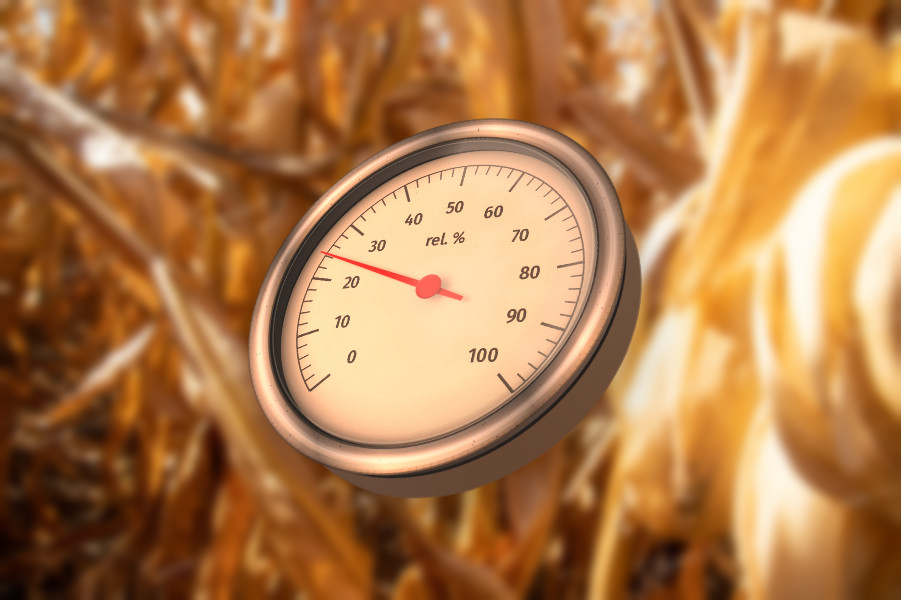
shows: 24 %
